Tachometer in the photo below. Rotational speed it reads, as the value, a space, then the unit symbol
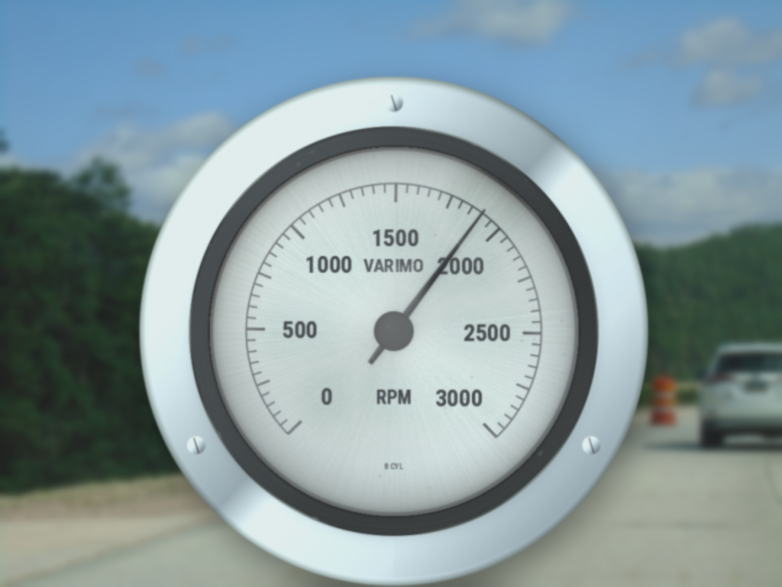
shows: 1900 rpm
